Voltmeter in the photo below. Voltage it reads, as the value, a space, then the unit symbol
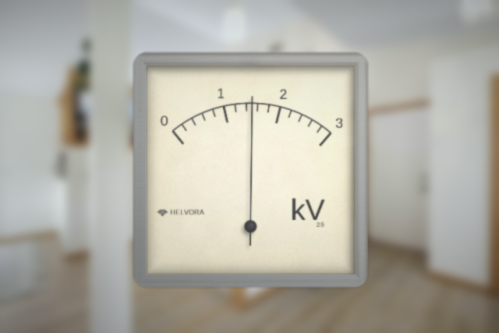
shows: 1.5 kV
